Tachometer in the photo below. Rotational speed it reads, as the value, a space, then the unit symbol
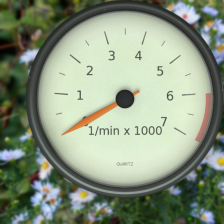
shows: 0 rpm
